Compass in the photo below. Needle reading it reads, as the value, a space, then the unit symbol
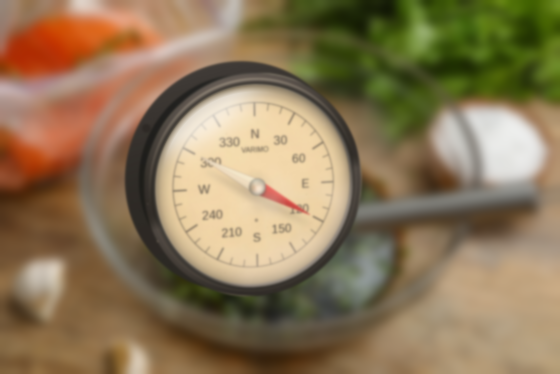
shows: 120 °
